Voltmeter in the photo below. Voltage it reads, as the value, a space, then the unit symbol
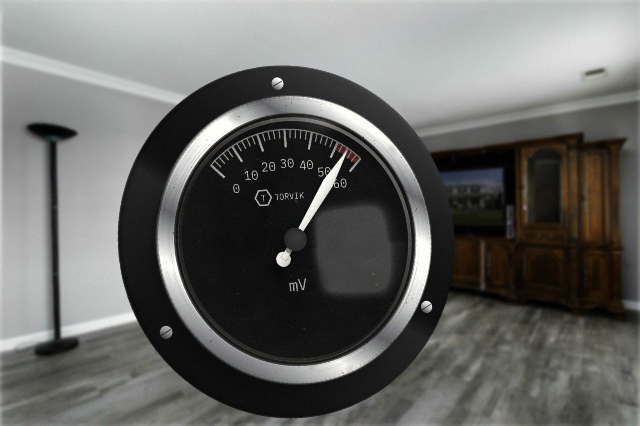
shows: 54 mV
